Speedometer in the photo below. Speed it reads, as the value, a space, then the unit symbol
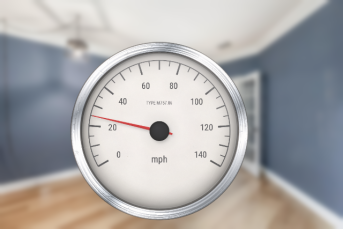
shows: 25 mph
